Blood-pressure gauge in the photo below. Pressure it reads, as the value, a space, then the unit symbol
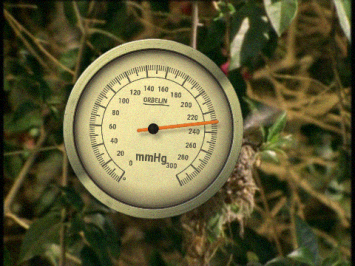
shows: 230 mmHg
